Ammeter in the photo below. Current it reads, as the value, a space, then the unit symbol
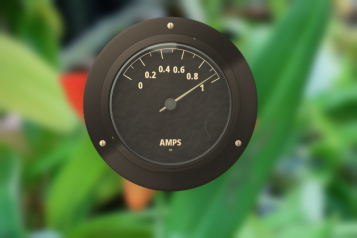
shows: 0.95 A
